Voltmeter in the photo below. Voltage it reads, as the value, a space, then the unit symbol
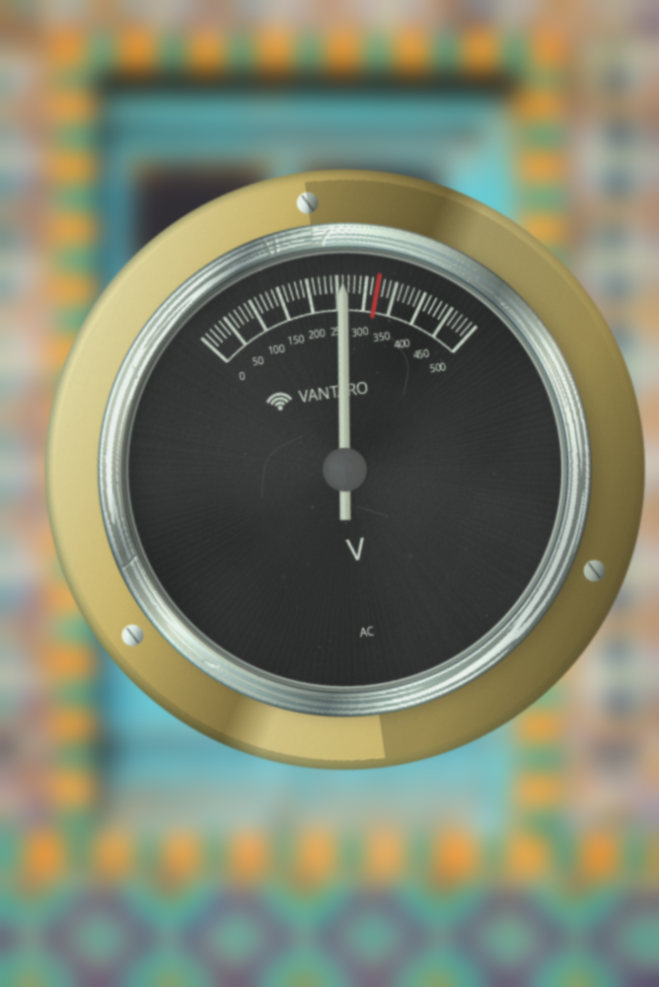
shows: 260 V
